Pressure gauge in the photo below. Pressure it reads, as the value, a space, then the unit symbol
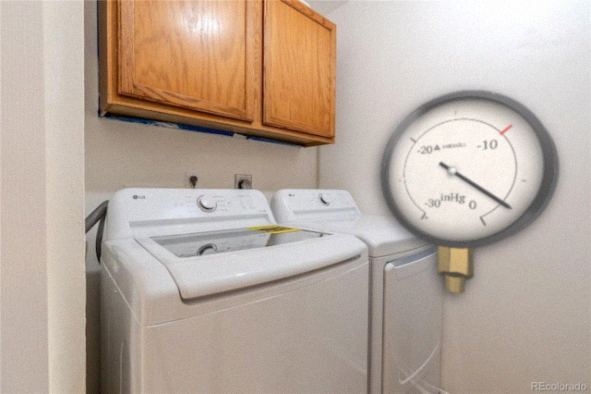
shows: -2.5 inHg
